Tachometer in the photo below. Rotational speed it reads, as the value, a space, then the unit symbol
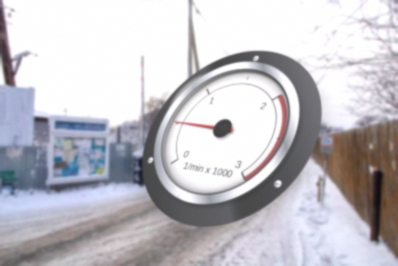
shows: 500 rpm
